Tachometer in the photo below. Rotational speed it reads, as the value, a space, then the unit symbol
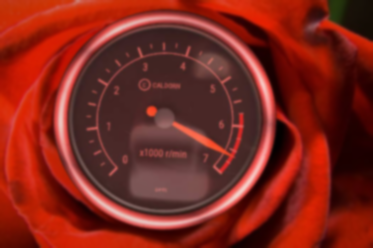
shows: 6625 rpm
